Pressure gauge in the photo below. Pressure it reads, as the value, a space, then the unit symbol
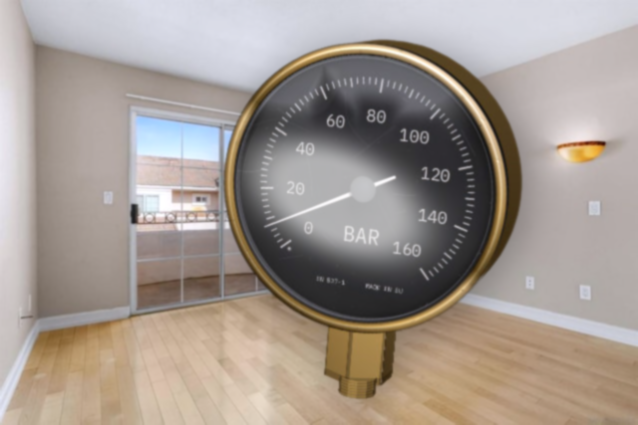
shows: 8 bar
